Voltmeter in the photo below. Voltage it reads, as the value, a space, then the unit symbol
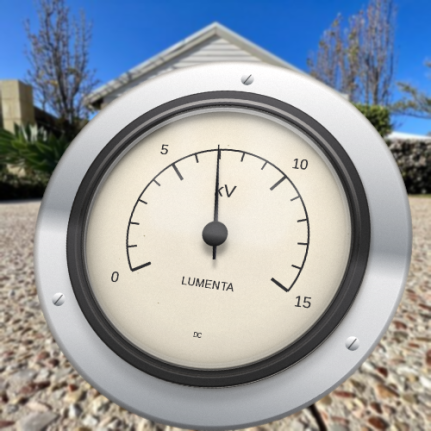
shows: 7 kV
